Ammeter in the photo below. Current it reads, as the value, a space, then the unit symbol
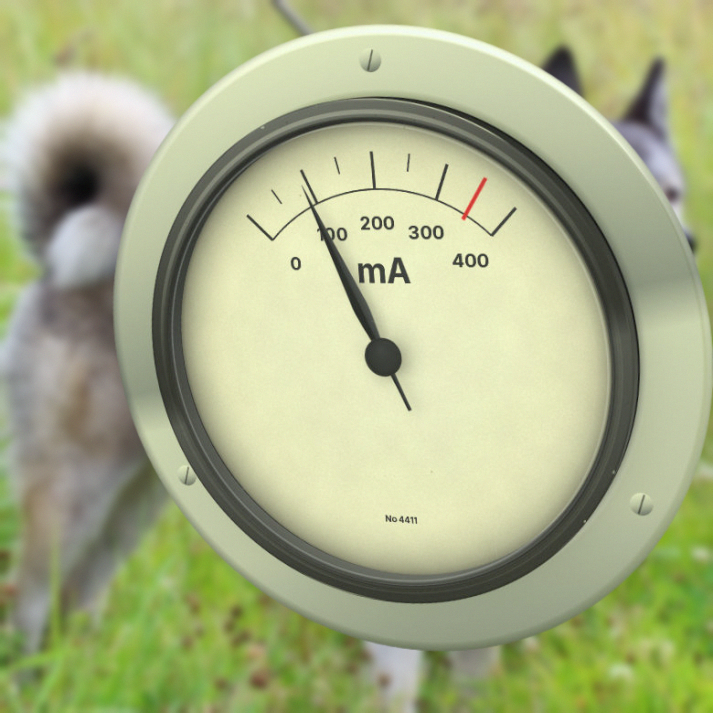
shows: 100 mA
